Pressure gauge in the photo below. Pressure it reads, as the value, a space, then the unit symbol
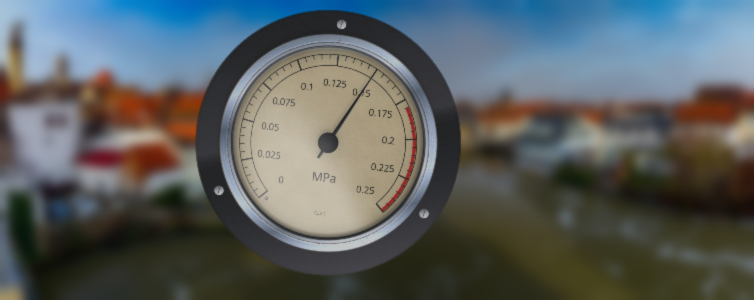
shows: 0.15 MPa
